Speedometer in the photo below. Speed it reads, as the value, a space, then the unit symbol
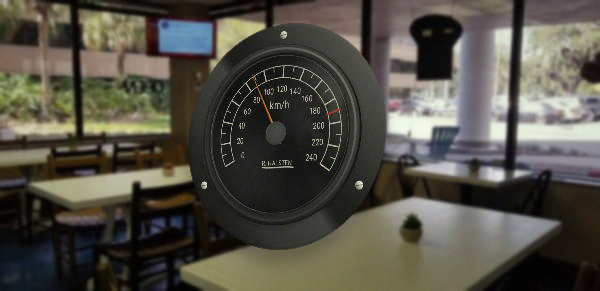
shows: 90 km/h
